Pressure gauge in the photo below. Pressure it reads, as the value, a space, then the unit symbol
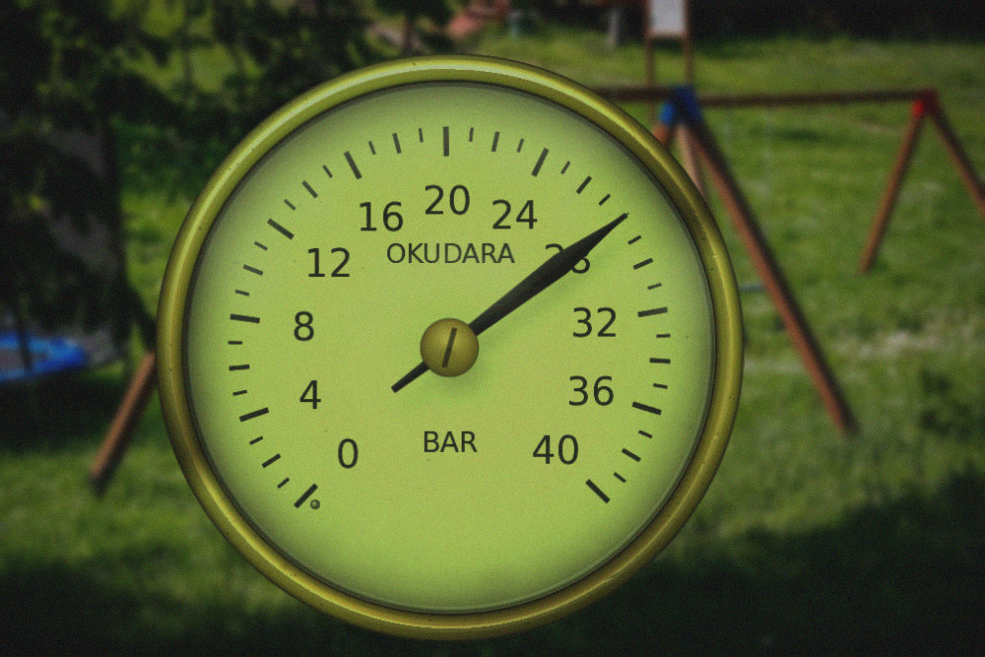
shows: 28 bar
